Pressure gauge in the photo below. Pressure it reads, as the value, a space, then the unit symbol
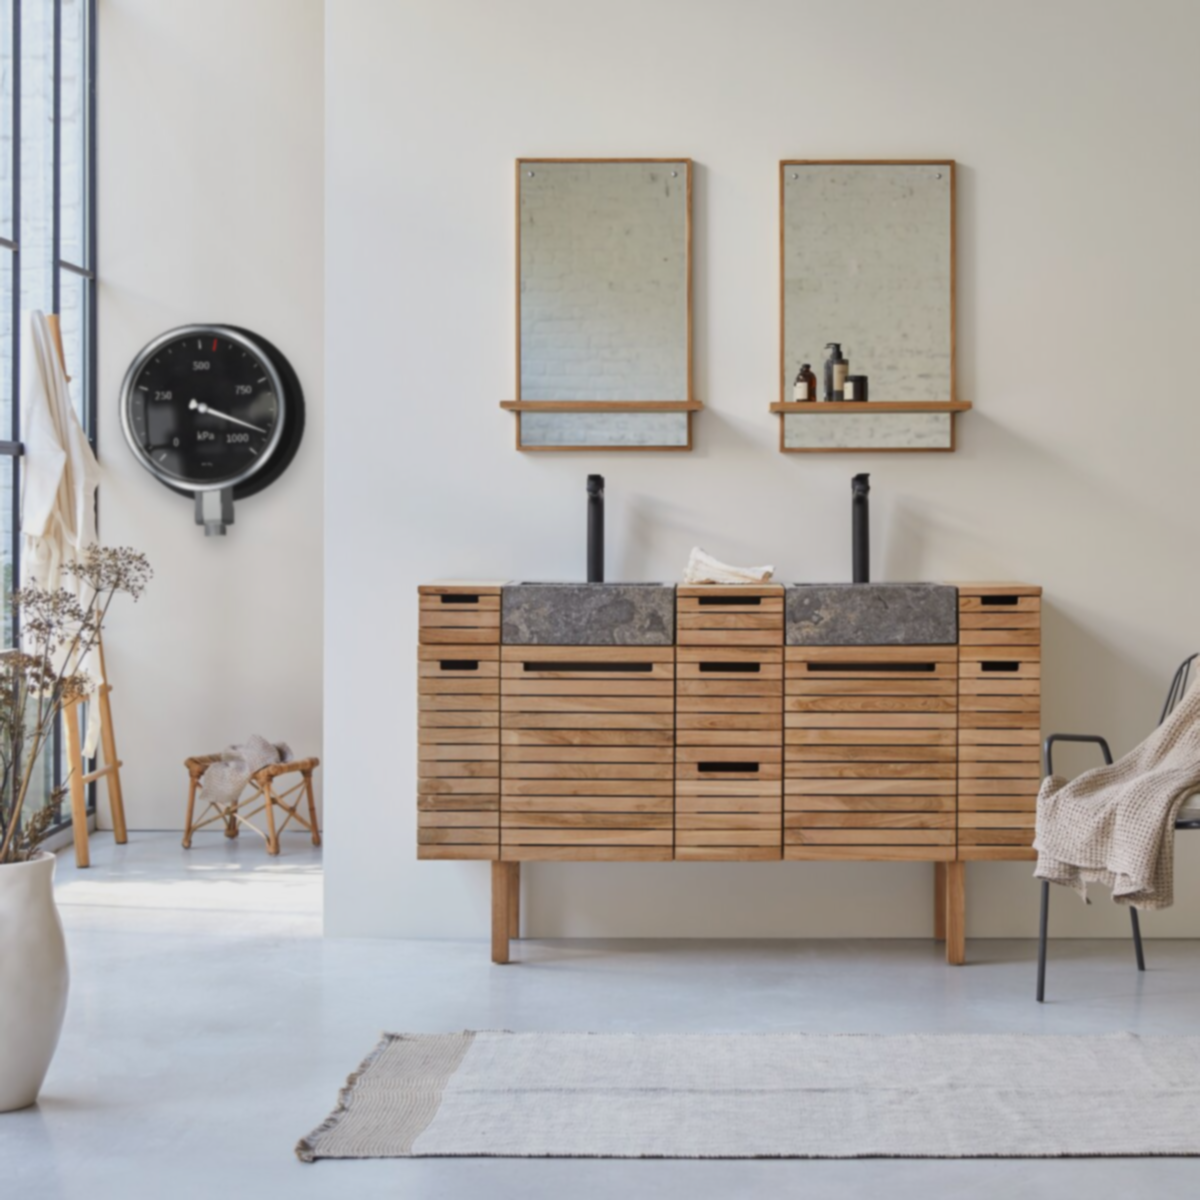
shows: 925 kPa
